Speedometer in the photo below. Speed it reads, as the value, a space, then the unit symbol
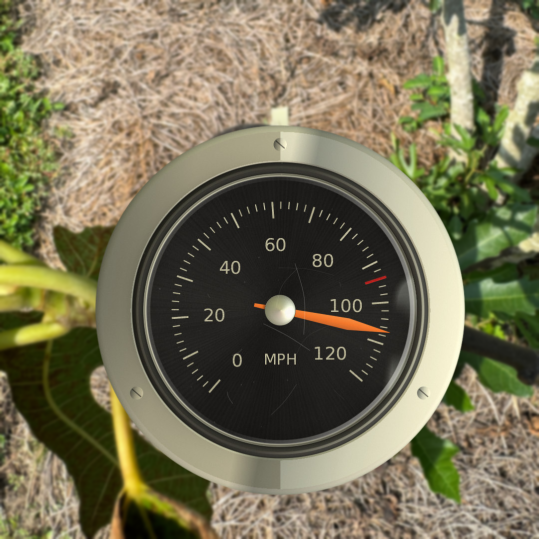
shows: 107 mph
